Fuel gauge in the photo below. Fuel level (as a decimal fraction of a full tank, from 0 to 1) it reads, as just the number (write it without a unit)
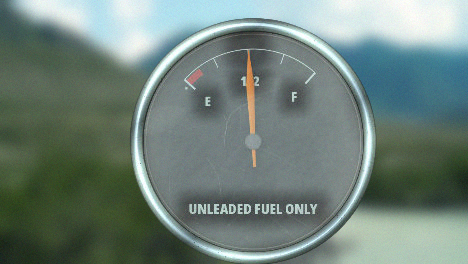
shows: 0.5
